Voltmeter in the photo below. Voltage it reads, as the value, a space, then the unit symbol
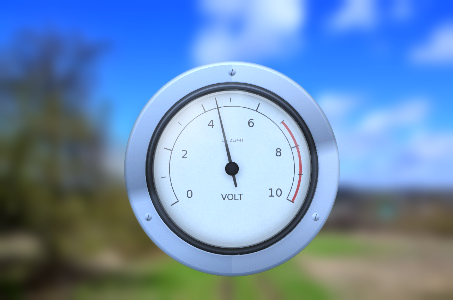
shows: 4.5 V
